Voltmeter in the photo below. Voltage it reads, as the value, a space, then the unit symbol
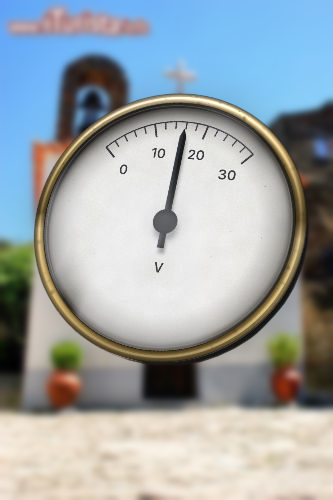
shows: 16 V
